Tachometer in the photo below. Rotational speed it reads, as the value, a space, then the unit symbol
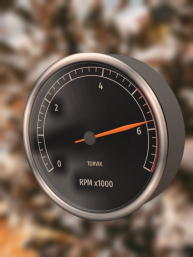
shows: 5800 rpm
